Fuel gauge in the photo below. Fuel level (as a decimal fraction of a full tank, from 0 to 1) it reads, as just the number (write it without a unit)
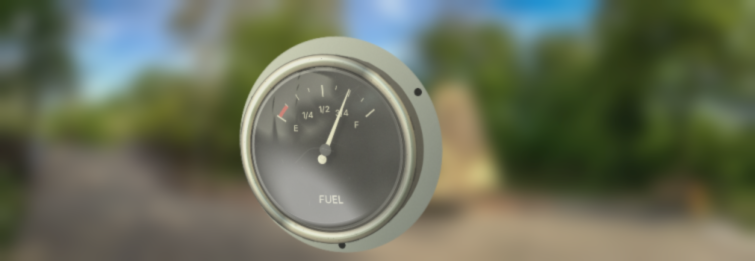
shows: 0.75
